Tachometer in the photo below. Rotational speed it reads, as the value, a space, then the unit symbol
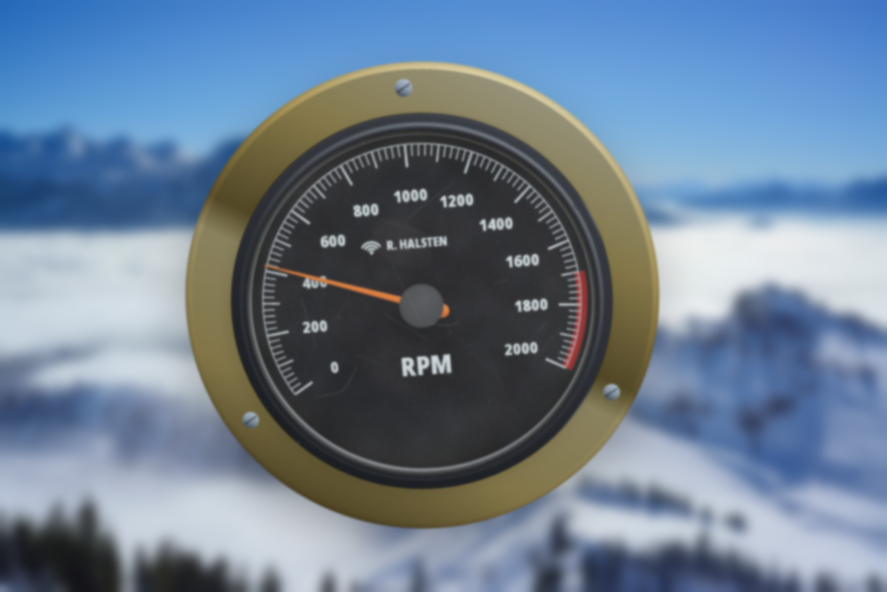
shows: 420 rpm
